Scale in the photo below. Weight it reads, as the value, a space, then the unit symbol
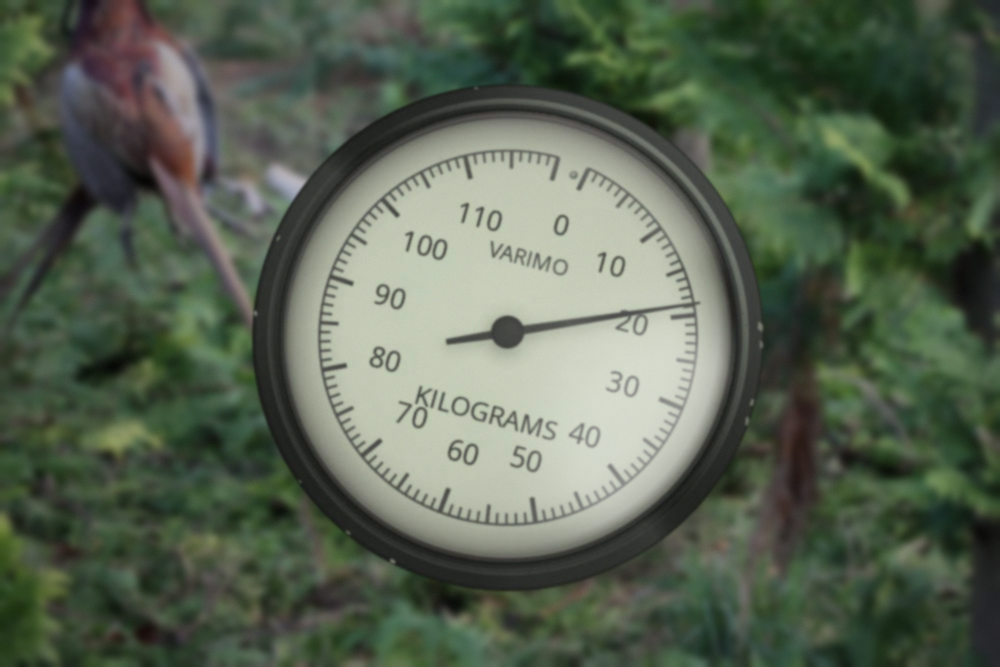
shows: 19 kg
